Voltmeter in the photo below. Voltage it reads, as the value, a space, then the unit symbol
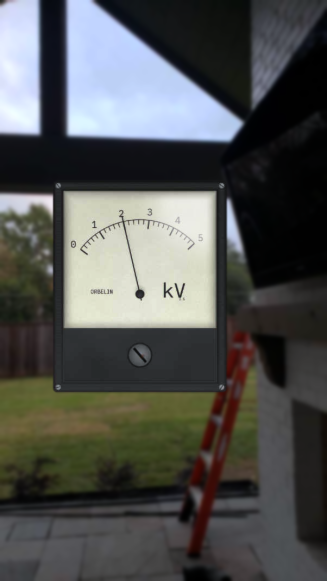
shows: 2 kV
